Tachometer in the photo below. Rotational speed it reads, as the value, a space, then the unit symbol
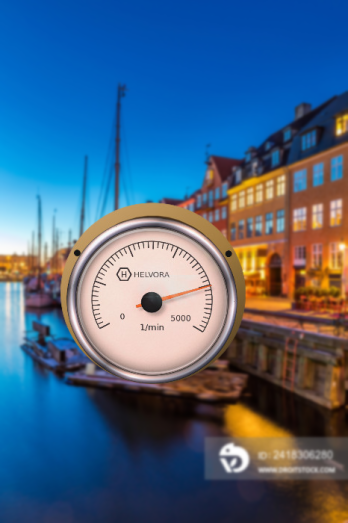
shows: 4000 rpm
